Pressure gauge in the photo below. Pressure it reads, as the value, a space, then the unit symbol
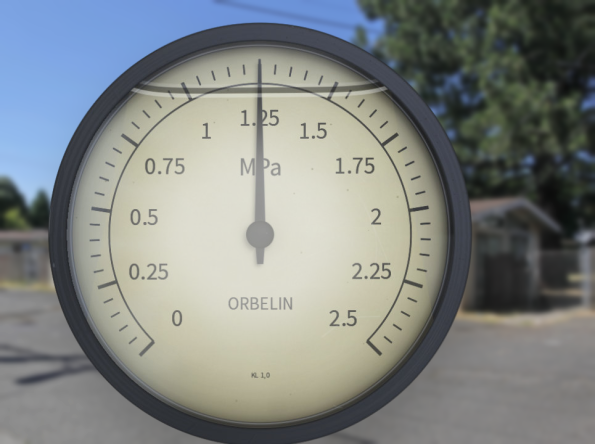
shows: 1.25 MPa
